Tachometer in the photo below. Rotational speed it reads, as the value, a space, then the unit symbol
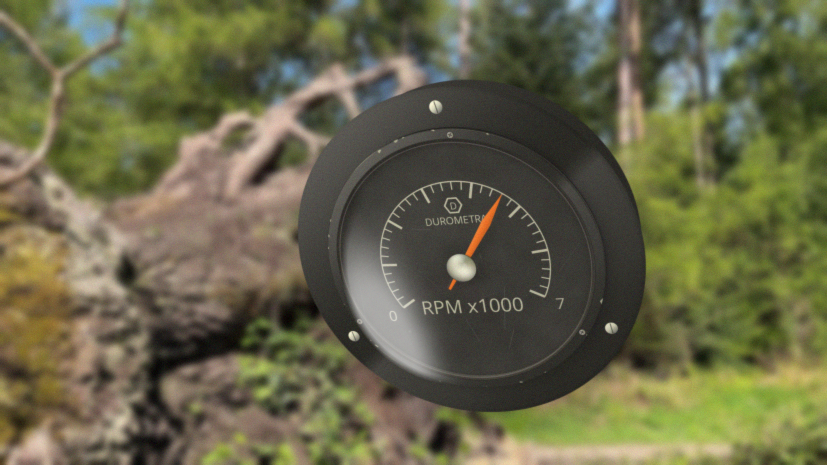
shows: 4600 rpm
